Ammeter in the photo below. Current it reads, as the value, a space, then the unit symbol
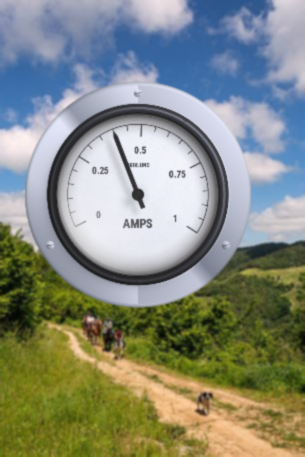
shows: 0.4 A
